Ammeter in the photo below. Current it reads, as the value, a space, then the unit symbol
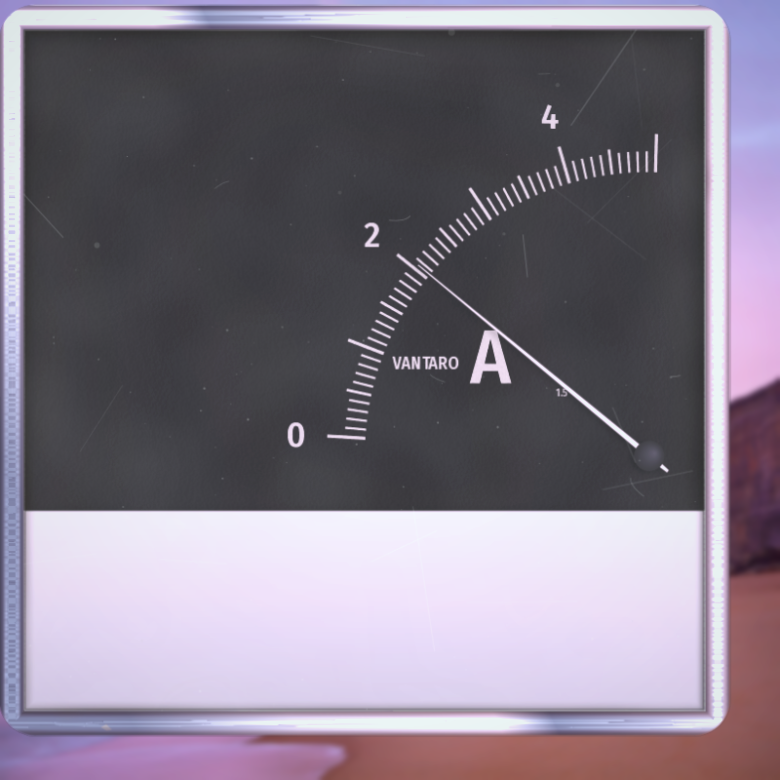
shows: 2.05 A
